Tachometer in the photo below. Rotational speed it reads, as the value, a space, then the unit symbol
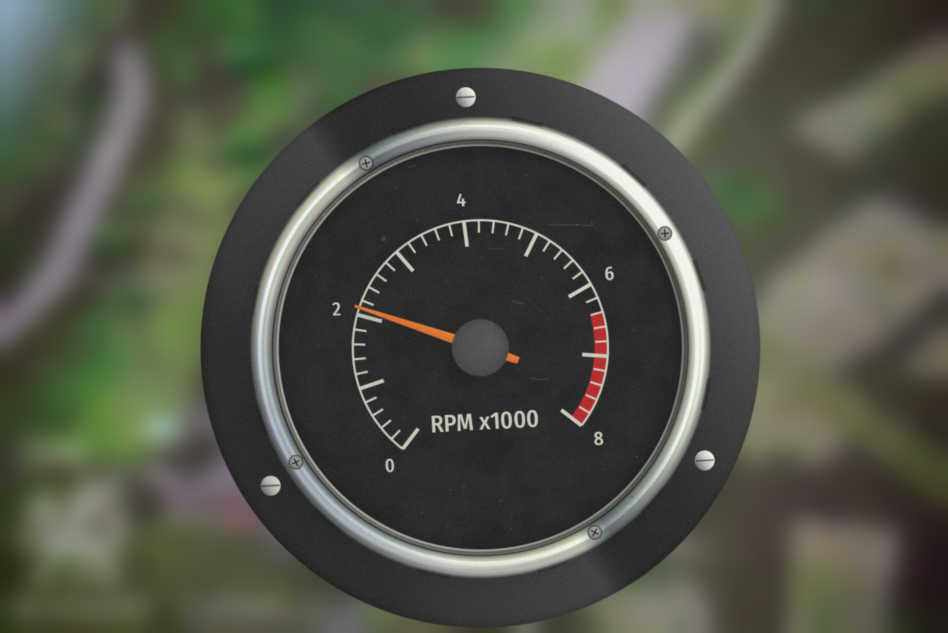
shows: 2100 rpm
